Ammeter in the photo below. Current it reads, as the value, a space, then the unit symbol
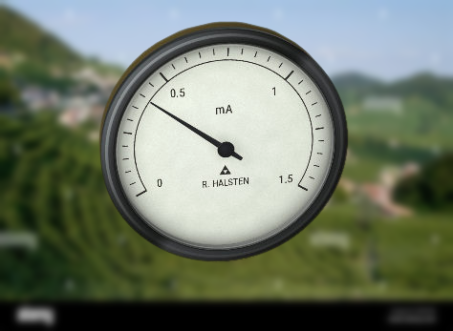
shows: 0.4 mA
